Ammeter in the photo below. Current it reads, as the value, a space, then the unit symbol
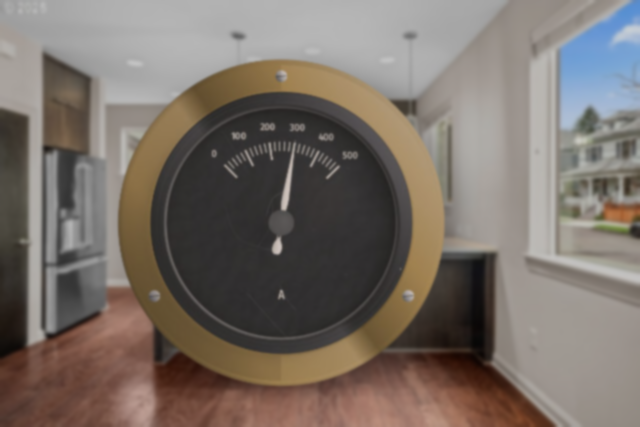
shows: 300 A
